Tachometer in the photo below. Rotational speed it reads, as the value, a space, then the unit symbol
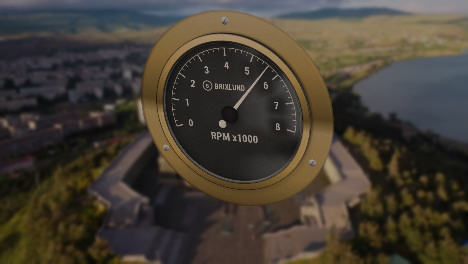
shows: 5600 rpm
